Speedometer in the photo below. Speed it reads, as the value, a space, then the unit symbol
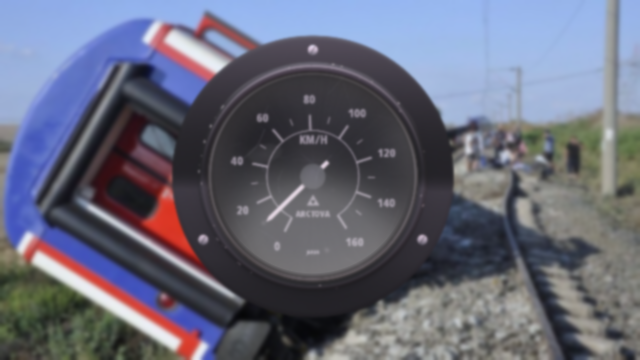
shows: 10 km/h
